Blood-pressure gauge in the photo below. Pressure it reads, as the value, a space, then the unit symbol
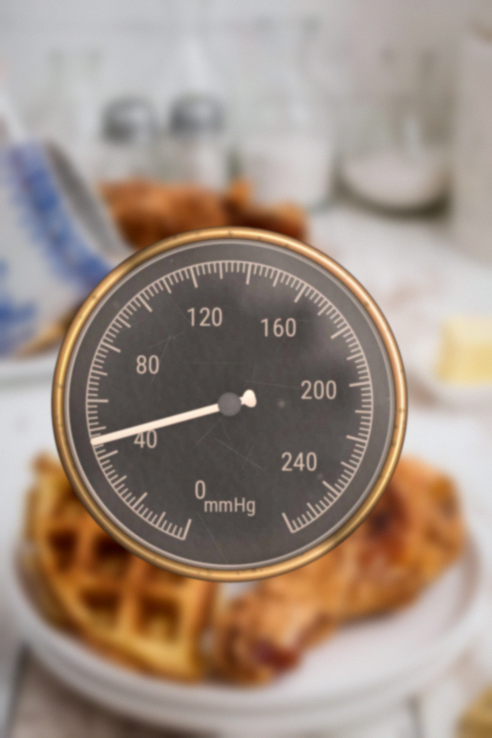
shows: 46 mmHg
